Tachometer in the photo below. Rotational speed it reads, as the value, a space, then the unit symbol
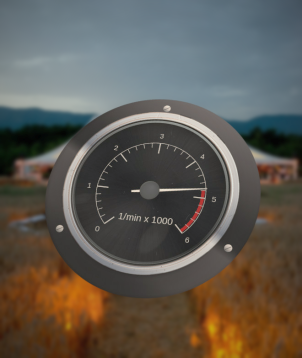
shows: 4800 rpm
